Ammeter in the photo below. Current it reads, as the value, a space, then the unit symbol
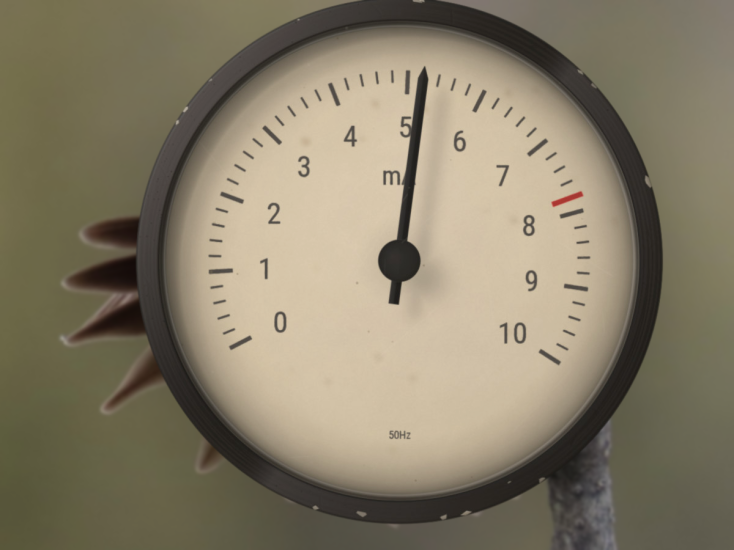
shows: 5.2 mA
